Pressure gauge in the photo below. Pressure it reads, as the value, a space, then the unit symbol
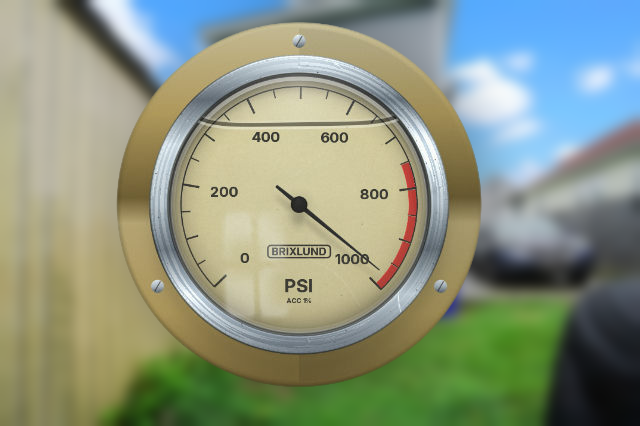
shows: 975 psi
